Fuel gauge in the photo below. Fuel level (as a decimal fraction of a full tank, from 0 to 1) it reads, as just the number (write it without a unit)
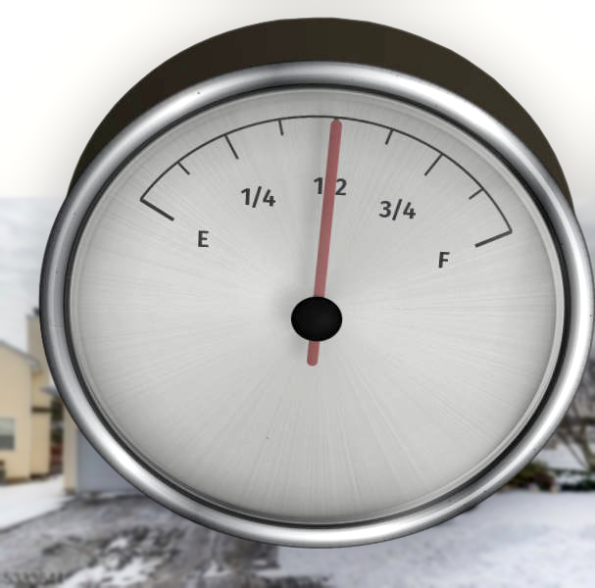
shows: 0.5
